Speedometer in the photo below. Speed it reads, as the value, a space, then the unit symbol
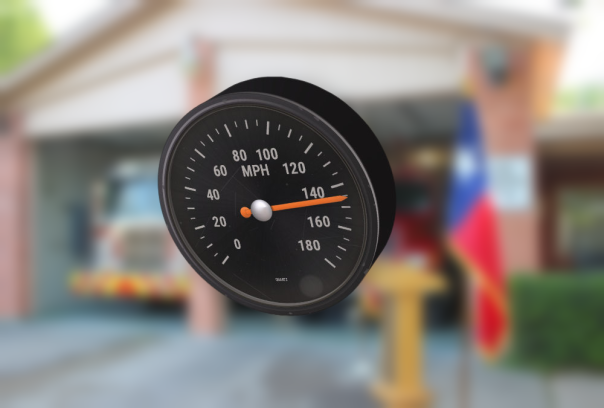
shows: 145 mph
